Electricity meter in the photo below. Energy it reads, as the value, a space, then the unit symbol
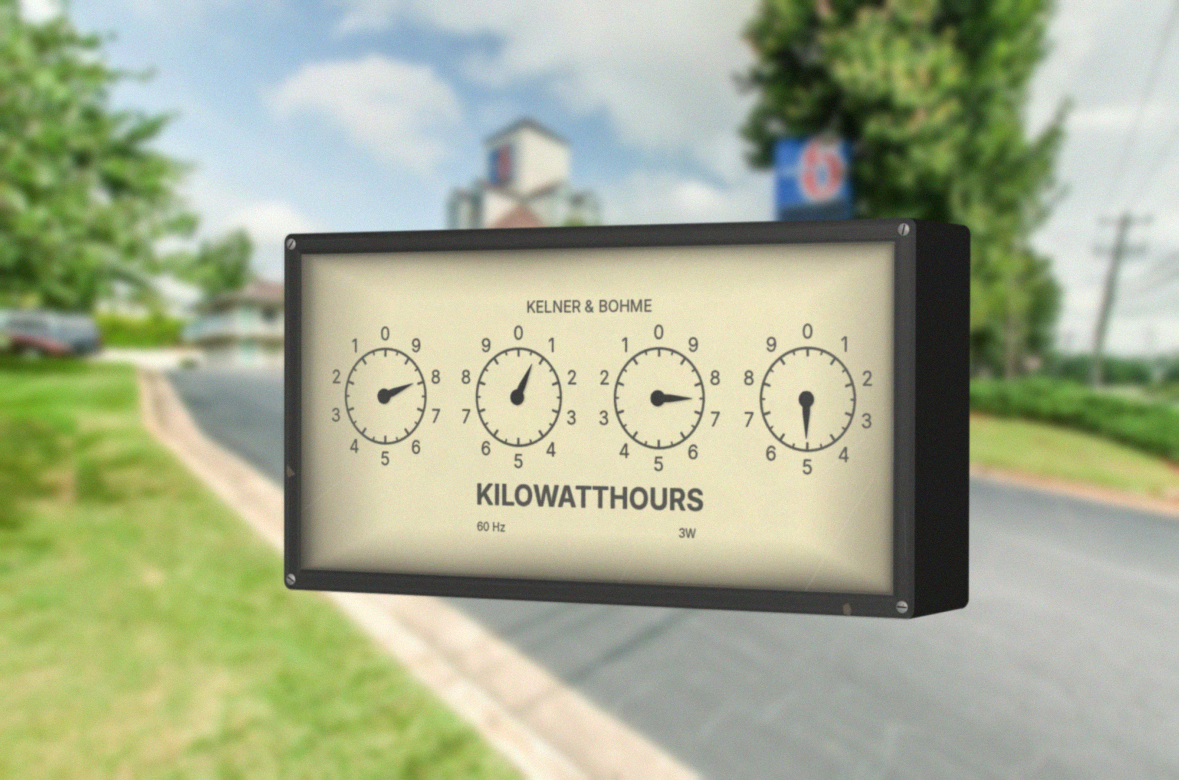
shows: 8075 kWh
